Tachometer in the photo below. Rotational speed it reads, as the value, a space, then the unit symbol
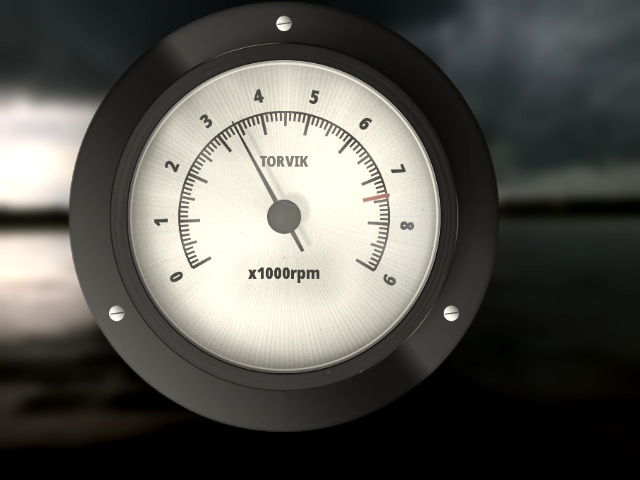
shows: 3400 rpm
